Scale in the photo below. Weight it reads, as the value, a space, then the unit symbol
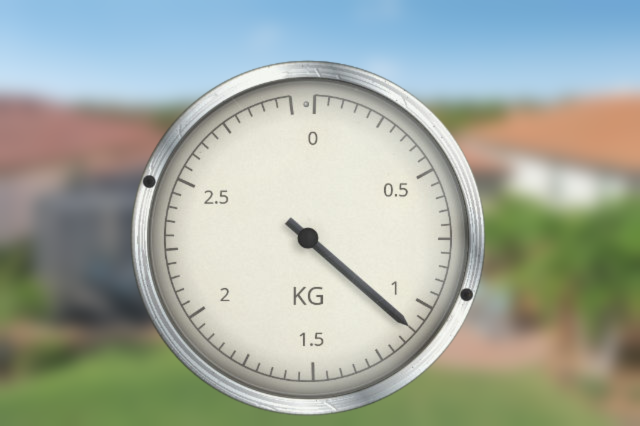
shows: 1.1 kg
